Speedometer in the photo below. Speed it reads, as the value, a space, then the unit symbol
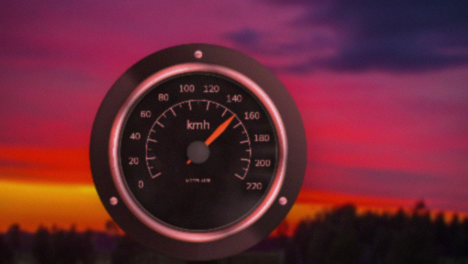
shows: 150 km/h
